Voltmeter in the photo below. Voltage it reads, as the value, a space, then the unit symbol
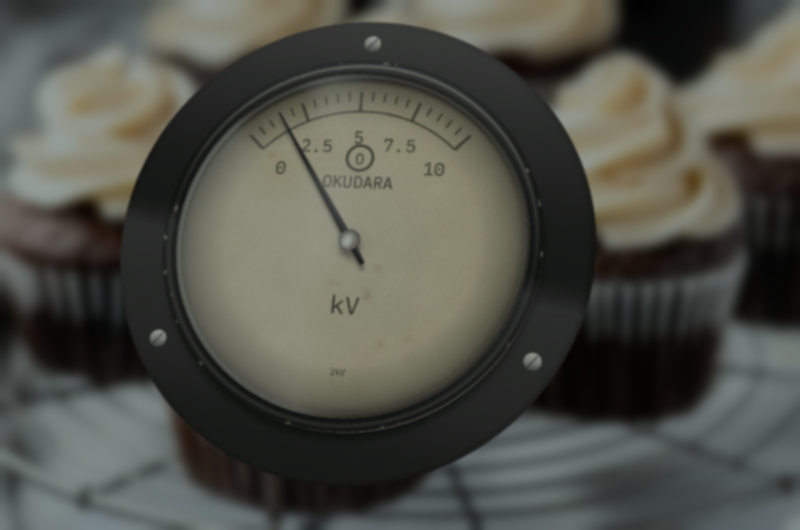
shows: 1.5 kV
